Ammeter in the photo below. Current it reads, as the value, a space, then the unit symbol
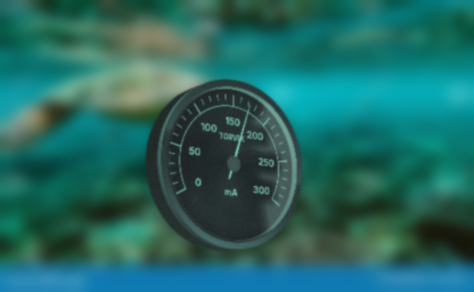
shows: 170 mA
